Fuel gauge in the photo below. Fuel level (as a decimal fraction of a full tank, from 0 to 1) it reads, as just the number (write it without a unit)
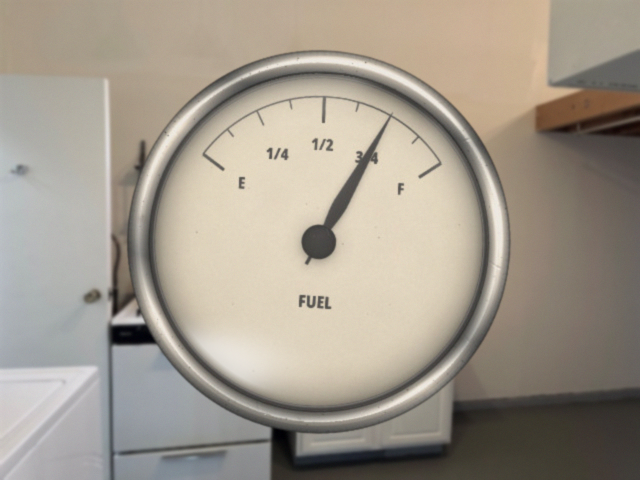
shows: 0.75
